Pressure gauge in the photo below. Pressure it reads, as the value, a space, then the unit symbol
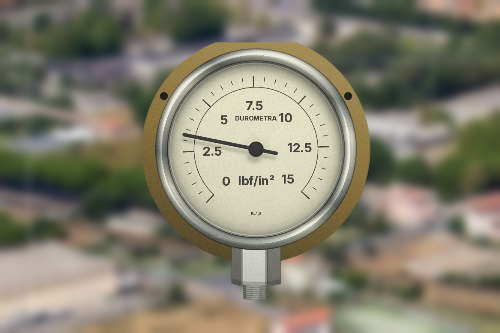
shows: 3.25 psi
